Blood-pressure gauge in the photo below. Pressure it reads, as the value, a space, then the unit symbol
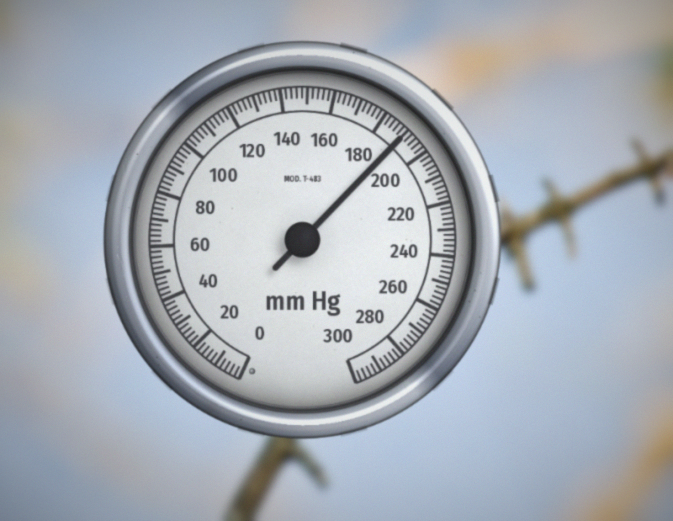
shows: 190 mmHg
